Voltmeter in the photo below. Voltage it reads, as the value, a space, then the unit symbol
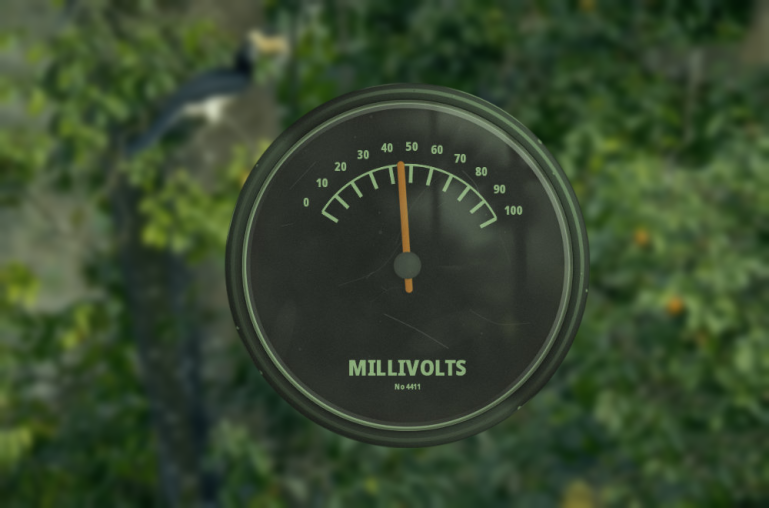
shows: 45 mV
